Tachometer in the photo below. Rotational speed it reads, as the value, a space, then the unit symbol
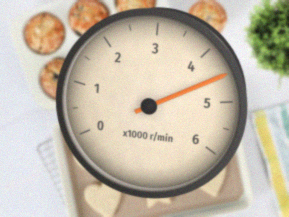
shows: 4500 rpm
